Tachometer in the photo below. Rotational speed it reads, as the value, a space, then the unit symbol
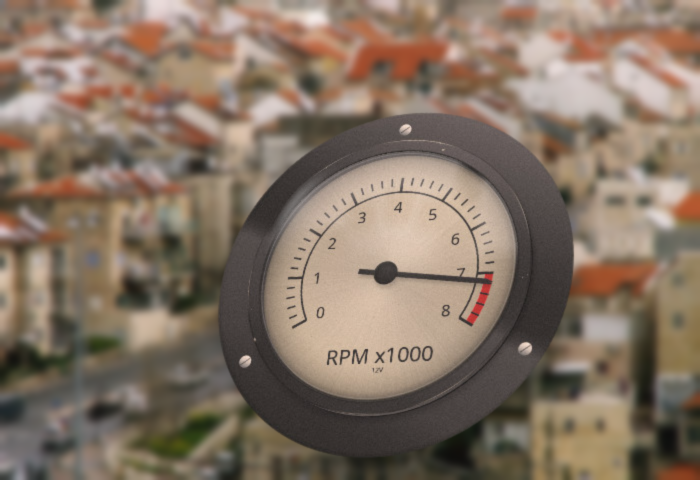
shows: 7200 rpm
